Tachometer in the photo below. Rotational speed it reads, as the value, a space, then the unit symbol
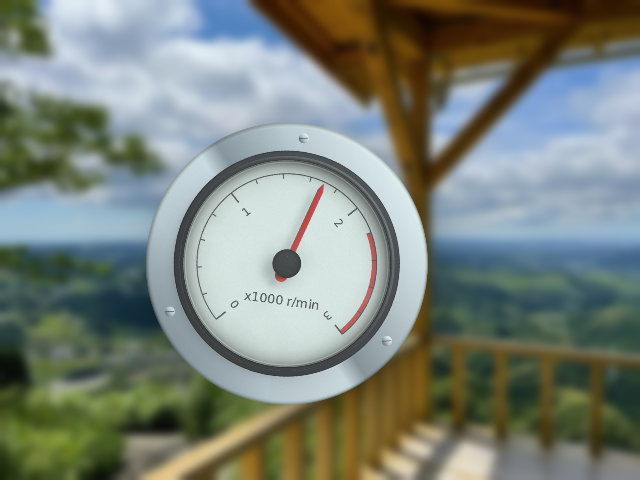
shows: 1700 rpm
